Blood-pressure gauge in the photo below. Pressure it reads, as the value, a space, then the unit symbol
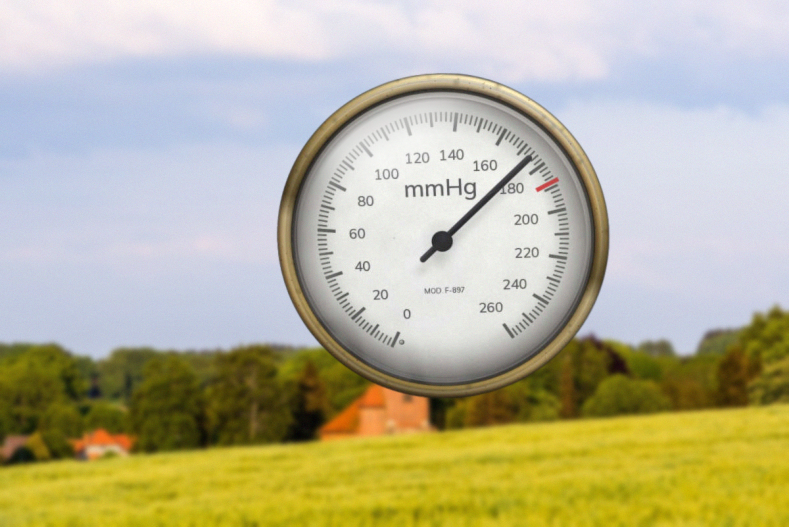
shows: 174 mmHg
